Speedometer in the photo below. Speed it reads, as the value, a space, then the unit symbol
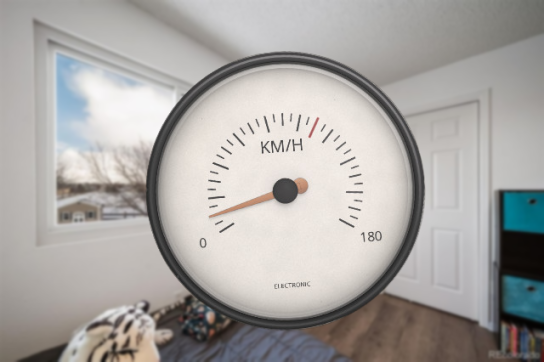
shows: 10 km/h
